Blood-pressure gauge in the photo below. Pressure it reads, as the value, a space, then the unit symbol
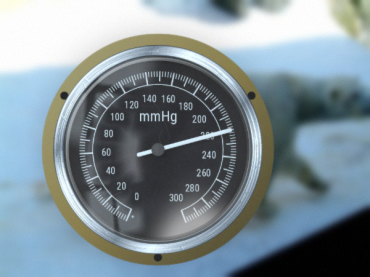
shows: 220 mmHg
